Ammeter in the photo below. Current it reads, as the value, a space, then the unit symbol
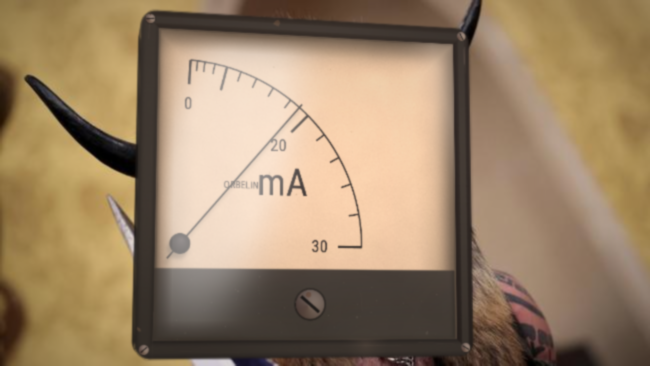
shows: 19 mA
